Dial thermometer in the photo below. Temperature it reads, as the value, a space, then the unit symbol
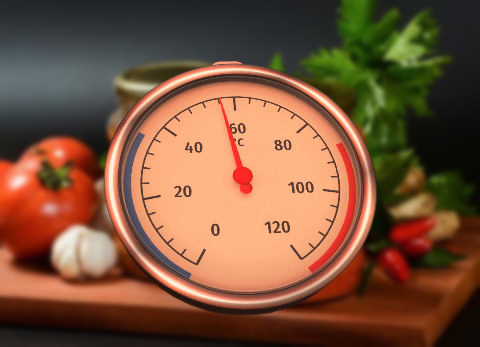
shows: 56 °C
